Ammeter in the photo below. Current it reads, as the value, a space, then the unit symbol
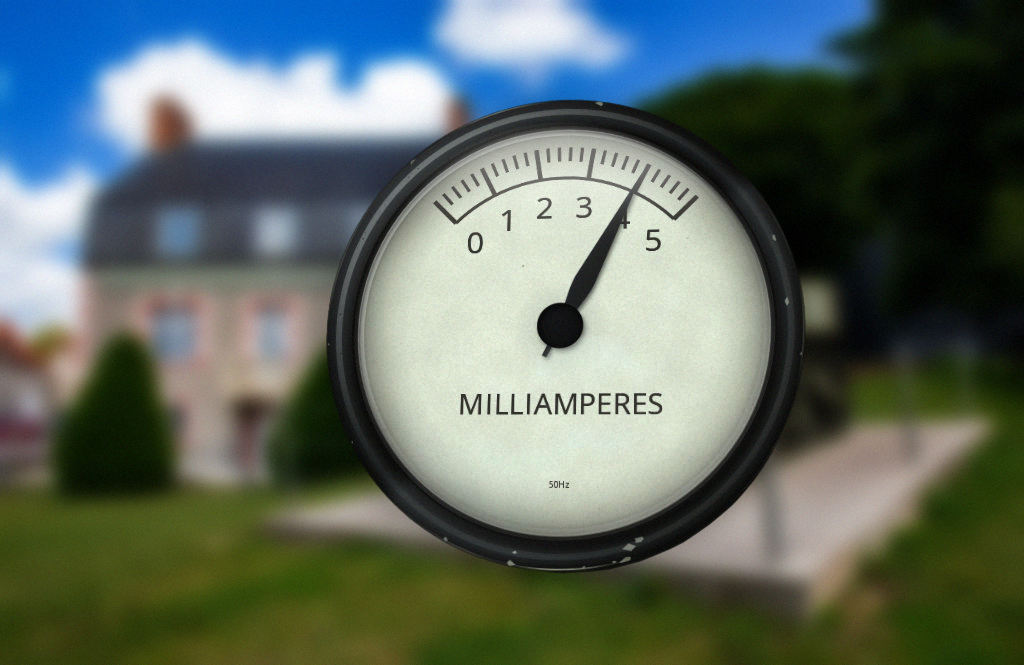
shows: 4 mA
